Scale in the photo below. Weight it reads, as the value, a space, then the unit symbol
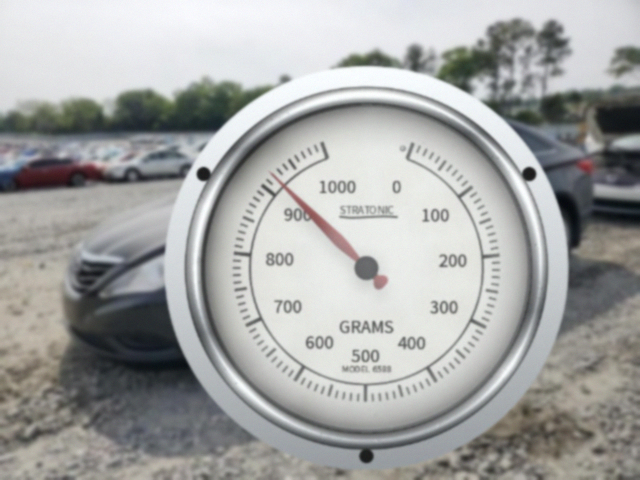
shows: 920 g
